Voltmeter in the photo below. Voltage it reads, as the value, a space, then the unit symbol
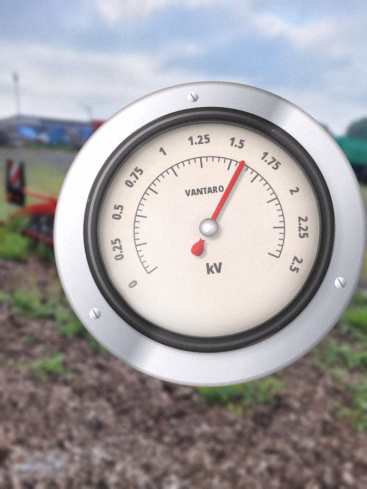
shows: 1.6 kV
